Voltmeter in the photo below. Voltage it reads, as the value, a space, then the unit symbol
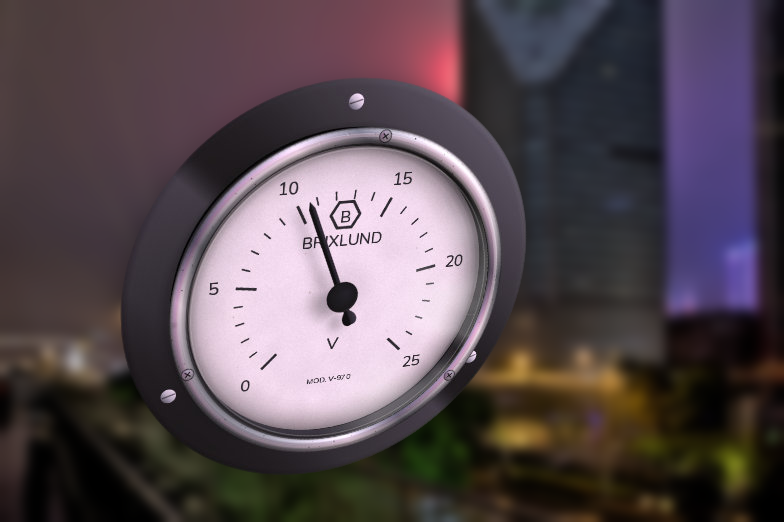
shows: 10.5 V
